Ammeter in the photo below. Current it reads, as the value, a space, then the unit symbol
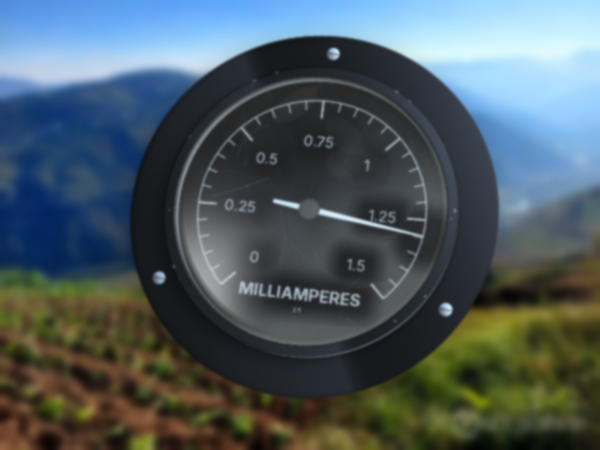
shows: 1.3 mA
